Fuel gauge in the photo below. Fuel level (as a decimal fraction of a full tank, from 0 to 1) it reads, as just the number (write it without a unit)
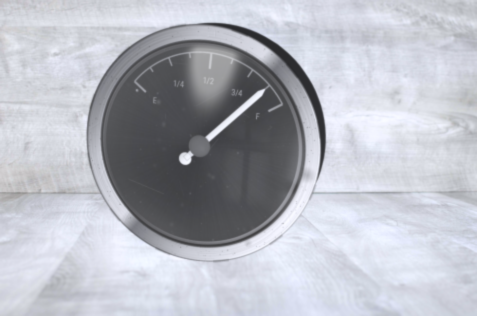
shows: 0.875
